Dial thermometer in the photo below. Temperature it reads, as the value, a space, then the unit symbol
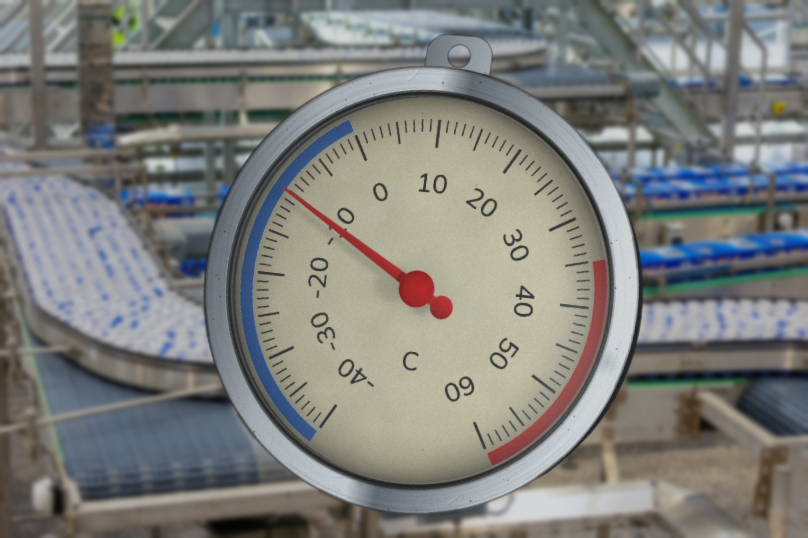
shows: -10 °C
